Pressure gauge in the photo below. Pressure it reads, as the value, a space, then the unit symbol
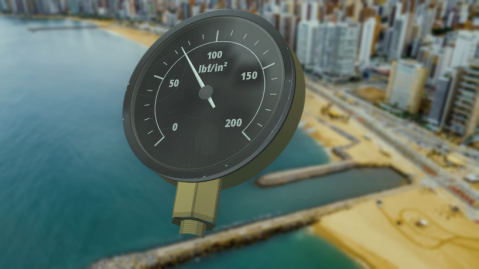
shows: 75 psi
